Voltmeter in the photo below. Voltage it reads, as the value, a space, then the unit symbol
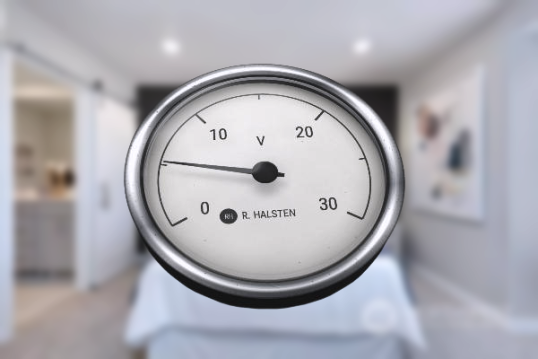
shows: 5 V
